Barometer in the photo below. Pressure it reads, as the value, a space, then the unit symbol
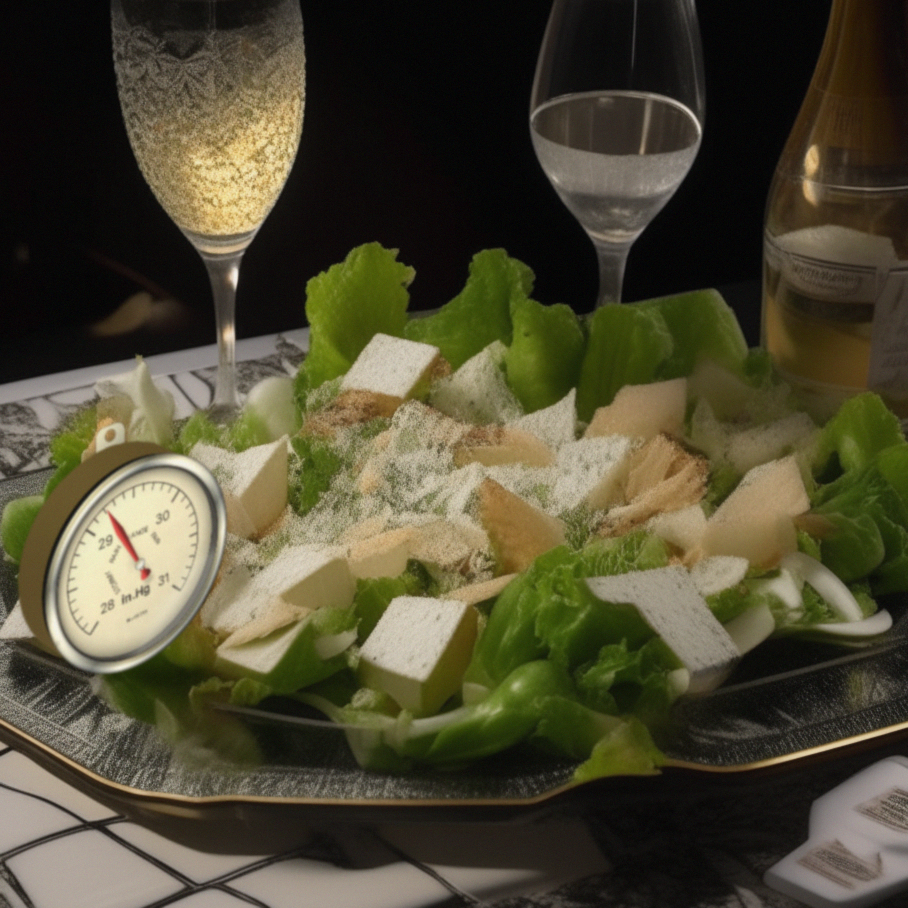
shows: 29.2 inHg
